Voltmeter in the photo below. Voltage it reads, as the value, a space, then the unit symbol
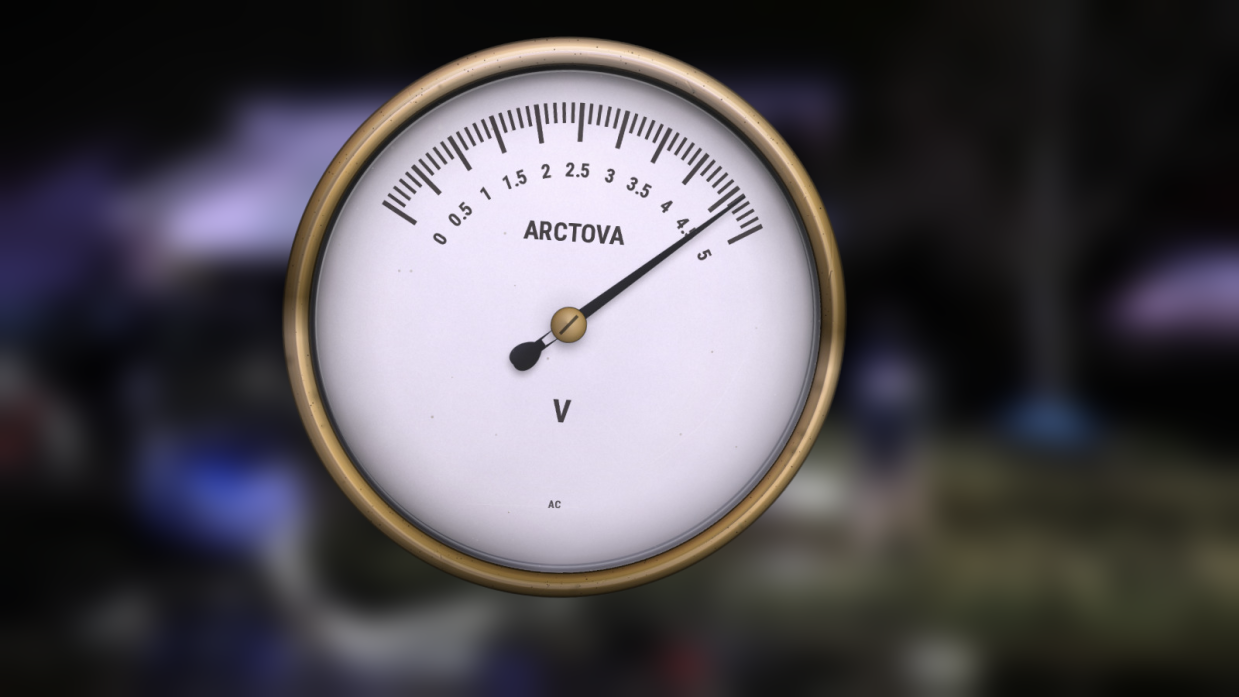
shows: 4.6 V
